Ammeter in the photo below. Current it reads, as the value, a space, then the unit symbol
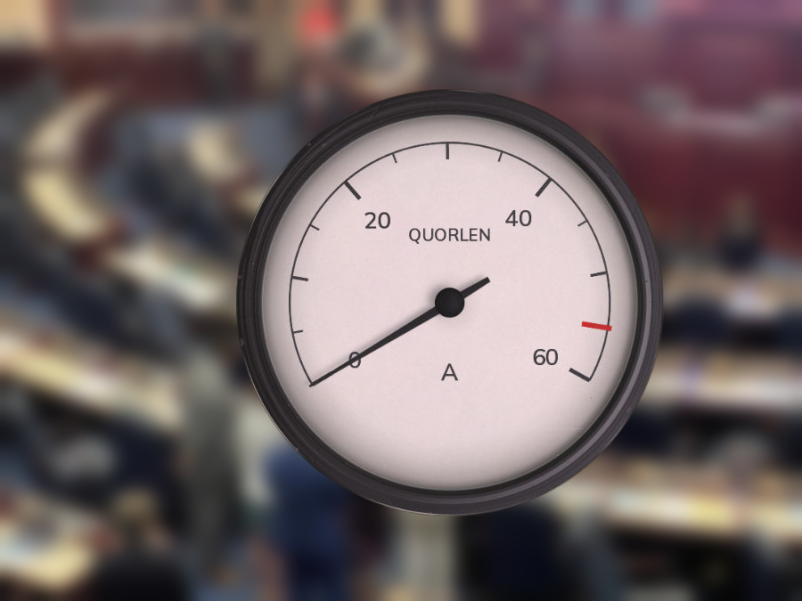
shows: 0 A
